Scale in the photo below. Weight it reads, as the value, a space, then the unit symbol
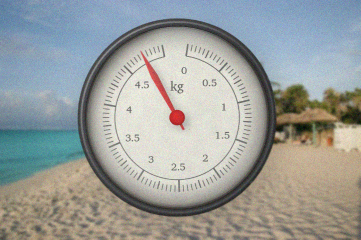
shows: 4.75 kg
